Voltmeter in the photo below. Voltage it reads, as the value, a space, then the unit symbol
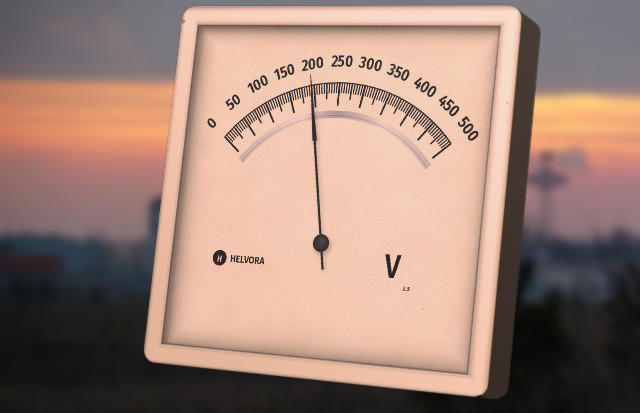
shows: 200 V
